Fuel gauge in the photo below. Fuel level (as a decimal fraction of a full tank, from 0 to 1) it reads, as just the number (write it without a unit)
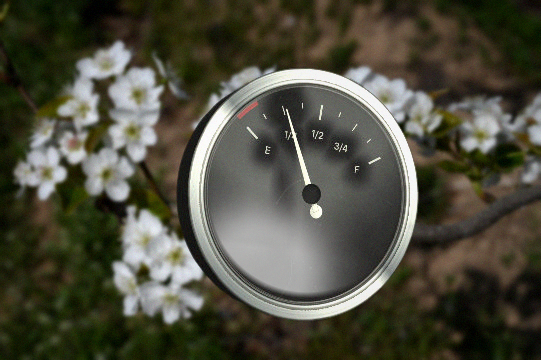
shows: 0.25
